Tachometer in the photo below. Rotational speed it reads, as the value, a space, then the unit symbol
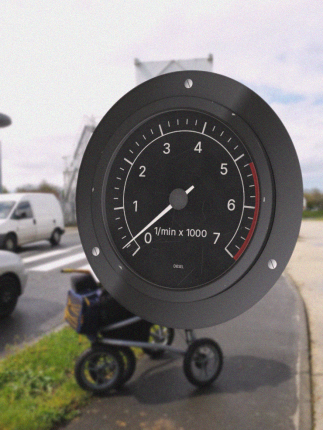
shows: 200 rpm
